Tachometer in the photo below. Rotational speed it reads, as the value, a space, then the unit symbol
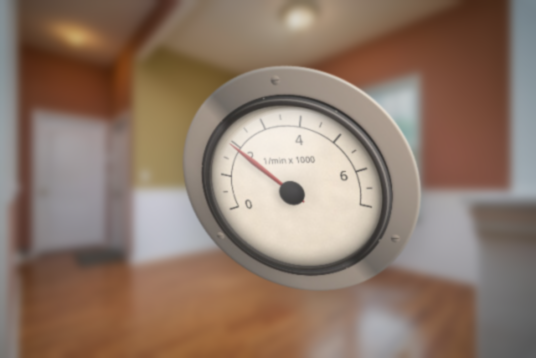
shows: 2000 rpm
